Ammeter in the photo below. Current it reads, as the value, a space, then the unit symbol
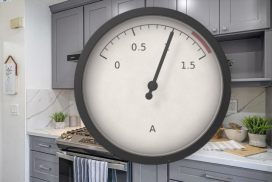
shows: 1 A
